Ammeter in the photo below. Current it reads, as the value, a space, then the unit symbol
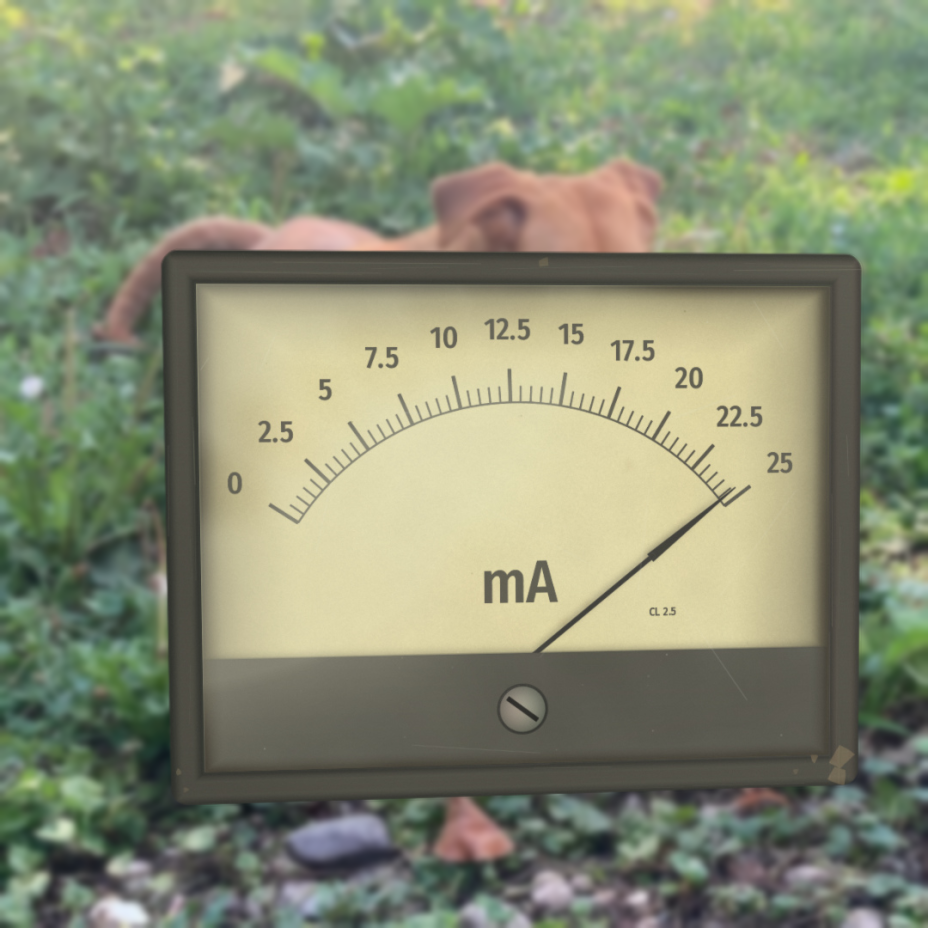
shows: 24.5 mA
